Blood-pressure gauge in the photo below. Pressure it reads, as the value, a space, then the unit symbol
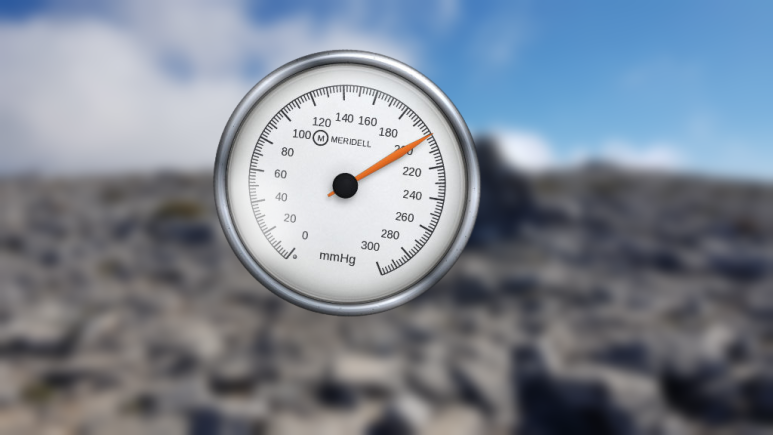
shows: 200 mmHg
